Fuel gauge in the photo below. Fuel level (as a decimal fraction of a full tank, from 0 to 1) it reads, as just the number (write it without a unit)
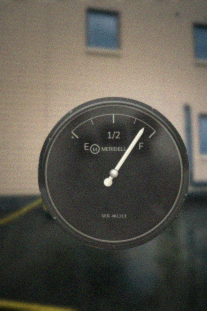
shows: 0.875
